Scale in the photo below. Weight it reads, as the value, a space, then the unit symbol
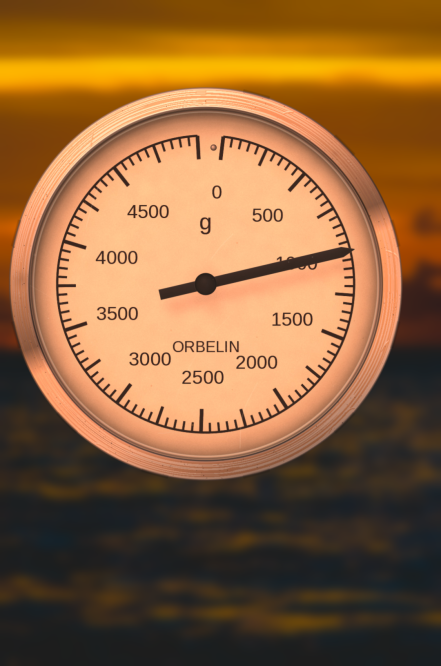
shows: 1000 g
